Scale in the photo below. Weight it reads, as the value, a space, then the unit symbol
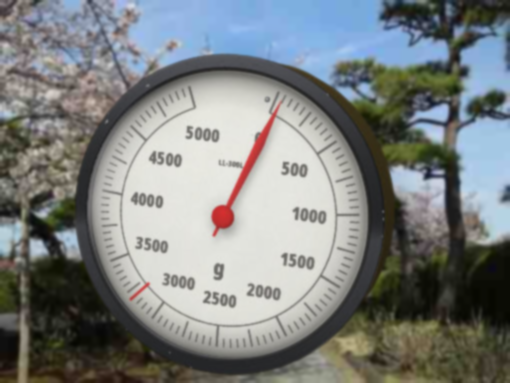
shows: 50 g
